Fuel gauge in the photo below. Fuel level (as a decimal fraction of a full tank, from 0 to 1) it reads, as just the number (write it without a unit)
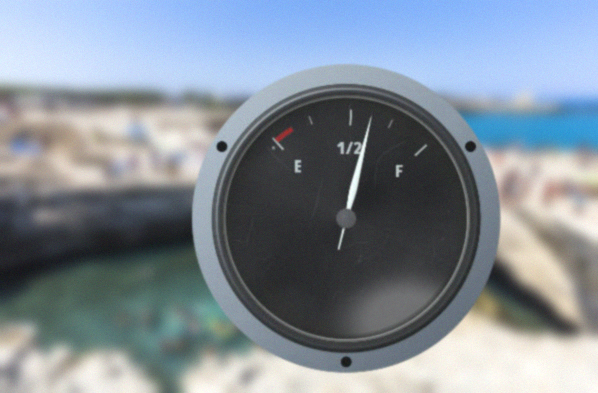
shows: 0.625
